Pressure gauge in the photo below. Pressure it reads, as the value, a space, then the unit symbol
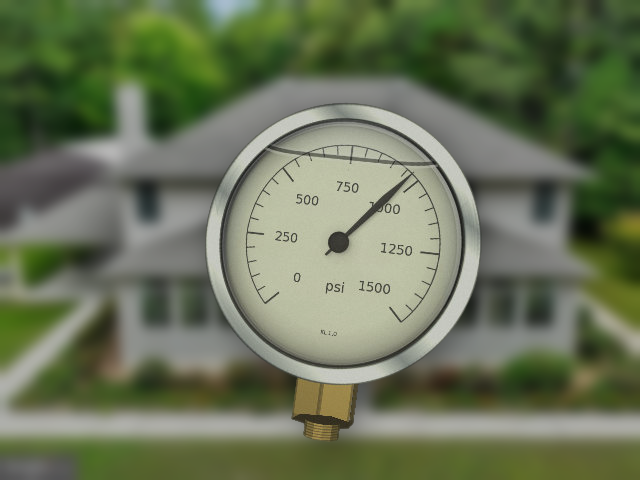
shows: 975 psi
